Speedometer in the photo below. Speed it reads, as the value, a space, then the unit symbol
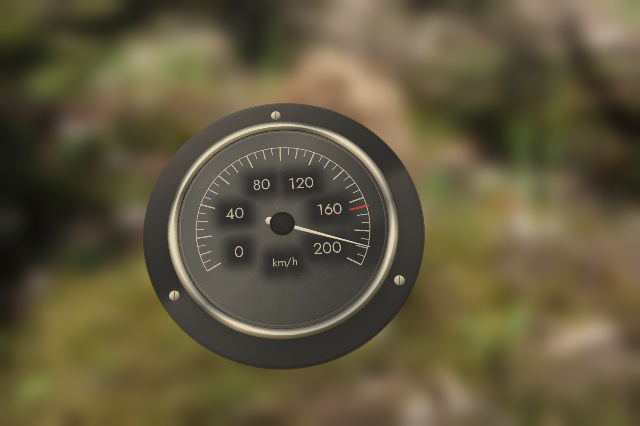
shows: 190 km/h
